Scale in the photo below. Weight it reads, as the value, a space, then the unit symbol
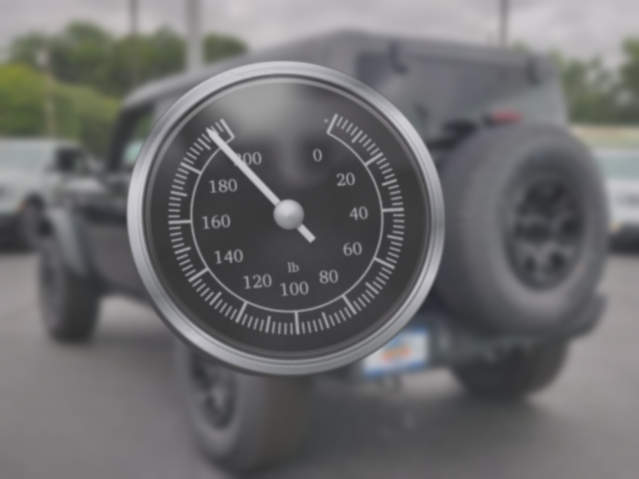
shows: 194 lb
